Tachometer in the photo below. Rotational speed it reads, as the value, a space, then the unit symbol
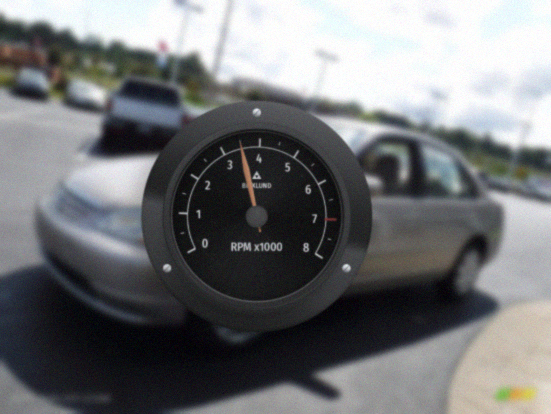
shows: 3500 rpm
